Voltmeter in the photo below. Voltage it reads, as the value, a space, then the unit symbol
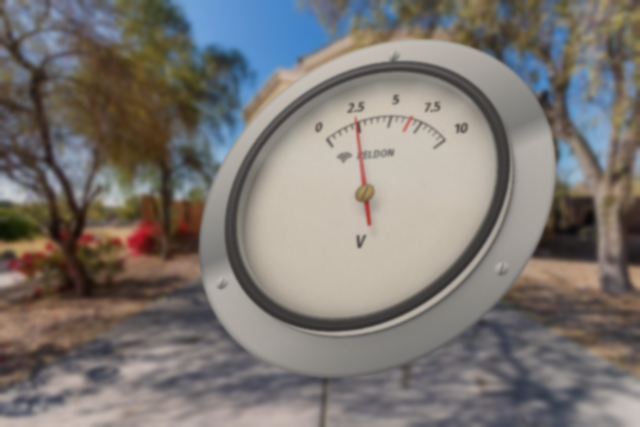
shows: 2.5 V
